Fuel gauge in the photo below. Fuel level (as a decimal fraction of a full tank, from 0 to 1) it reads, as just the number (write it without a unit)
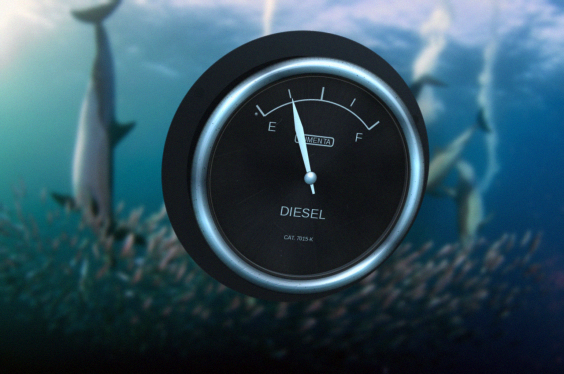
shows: 0.25
